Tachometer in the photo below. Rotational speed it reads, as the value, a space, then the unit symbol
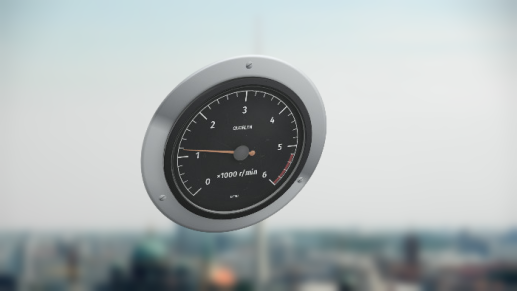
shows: 1200 rpm
